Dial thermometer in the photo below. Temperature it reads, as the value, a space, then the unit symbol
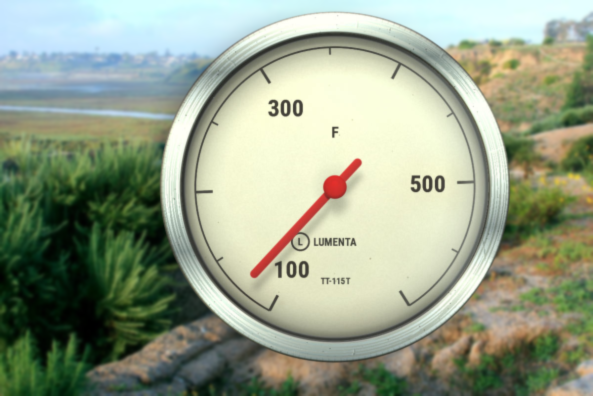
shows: 125 °F
